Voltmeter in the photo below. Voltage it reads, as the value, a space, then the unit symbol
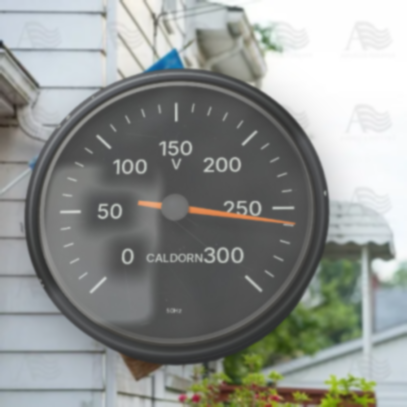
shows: 260 V
